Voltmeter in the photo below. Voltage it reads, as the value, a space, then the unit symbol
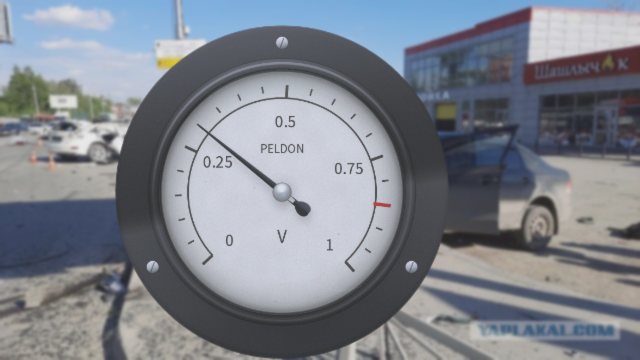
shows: 0.3 V
